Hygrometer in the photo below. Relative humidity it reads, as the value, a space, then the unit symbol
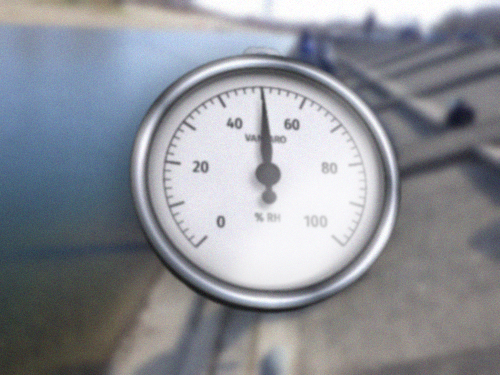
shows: 50 %
